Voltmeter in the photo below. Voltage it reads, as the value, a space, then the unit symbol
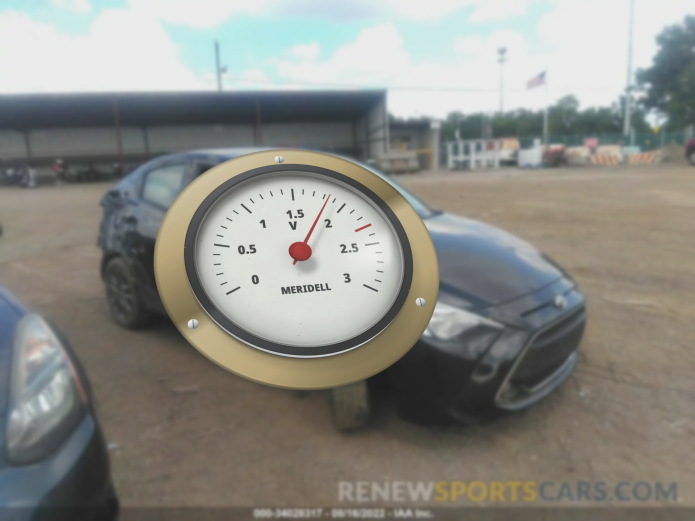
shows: 1.85 V
